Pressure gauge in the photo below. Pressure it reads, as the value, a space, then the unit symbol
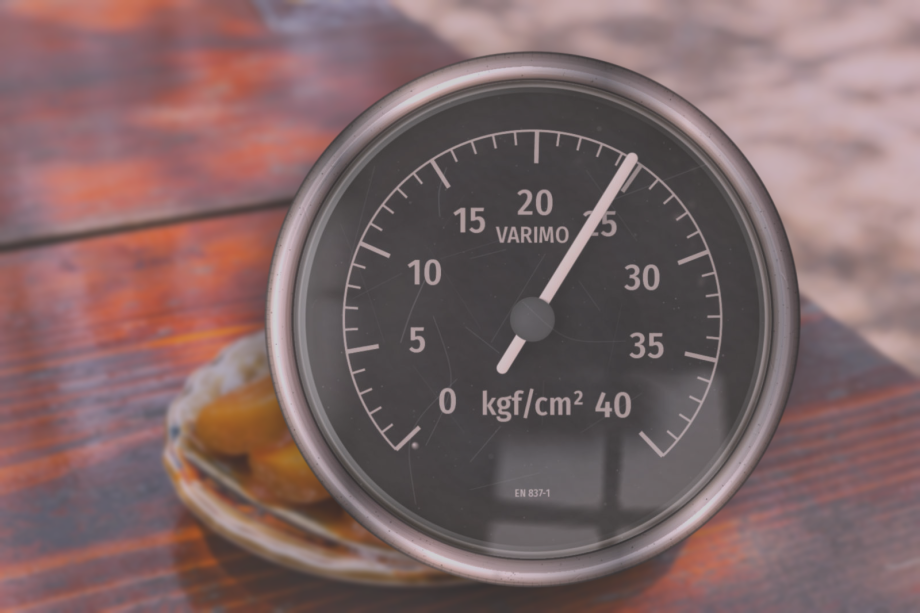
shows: 24.5 kg/cm²
